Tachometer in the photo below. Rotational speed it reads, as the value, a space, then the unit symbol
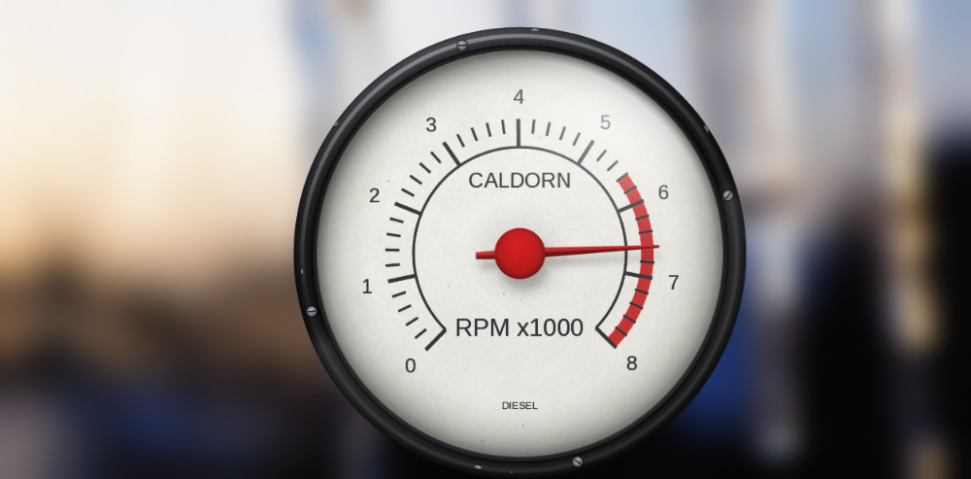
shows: 6600 rpm
